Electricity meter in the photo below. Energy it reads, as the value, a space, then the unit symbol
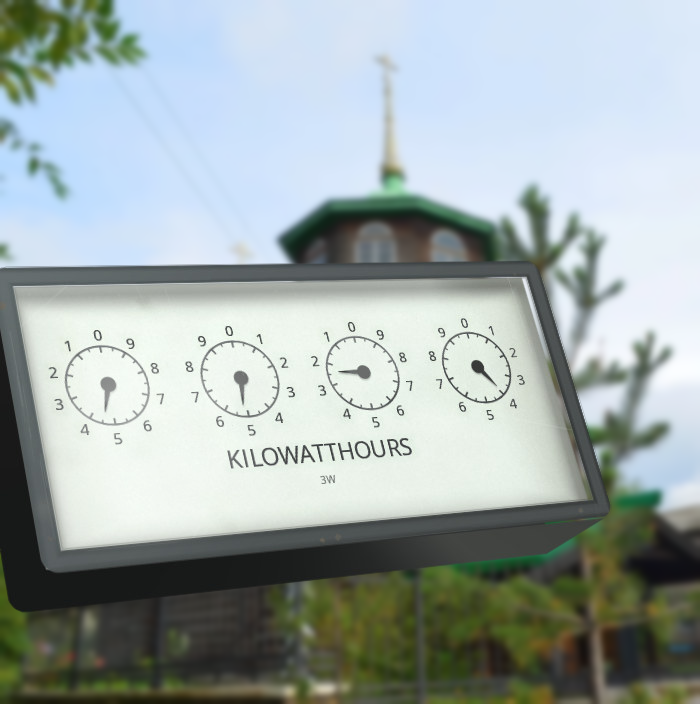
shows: 4524 kWh
